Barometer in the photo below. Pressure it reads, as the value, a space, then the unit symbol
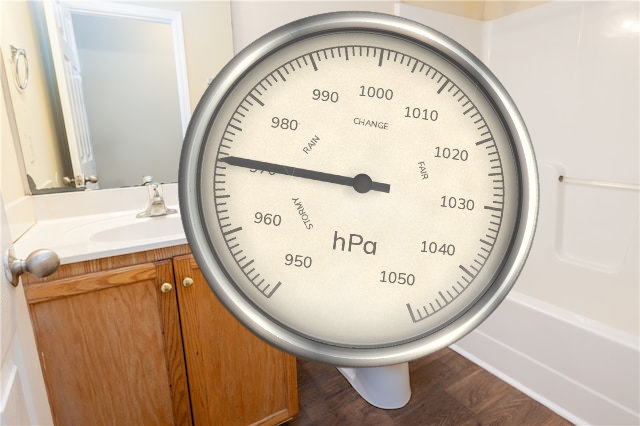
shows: 970 hPa
